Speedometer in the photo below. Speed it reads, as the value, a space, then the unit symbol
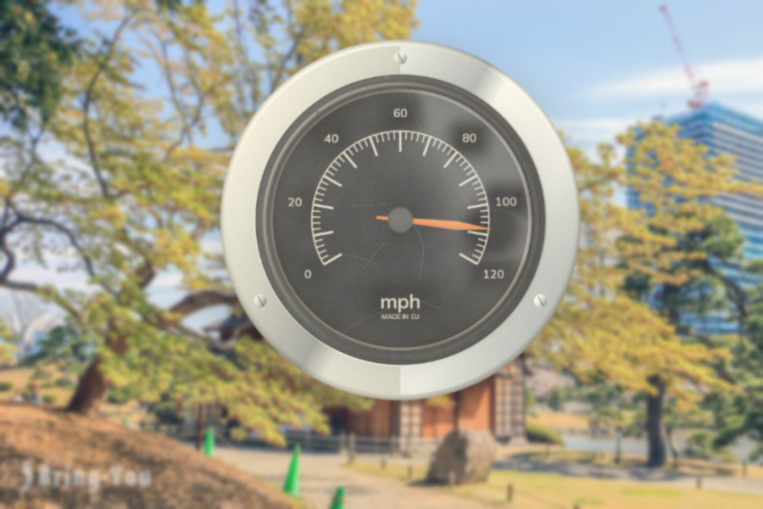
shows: 108 mph
